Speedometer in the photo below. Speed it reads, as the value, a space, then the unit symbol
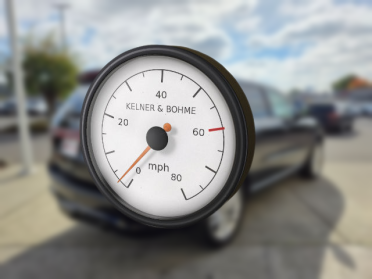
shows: 2.5 mph
